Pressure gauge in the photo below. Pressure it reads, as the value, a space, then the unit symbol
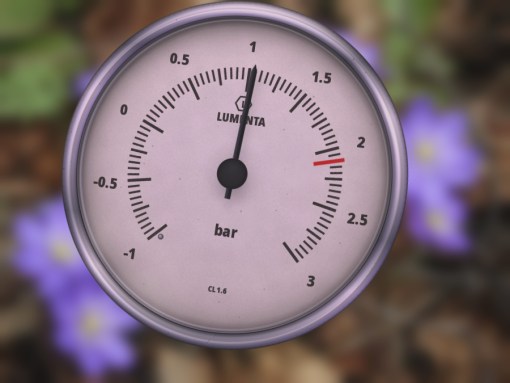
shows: 1.05 bar
